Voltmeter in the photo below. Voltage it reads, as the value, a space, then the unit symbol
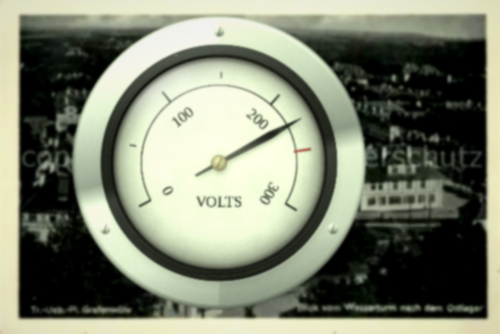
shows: 225 V
